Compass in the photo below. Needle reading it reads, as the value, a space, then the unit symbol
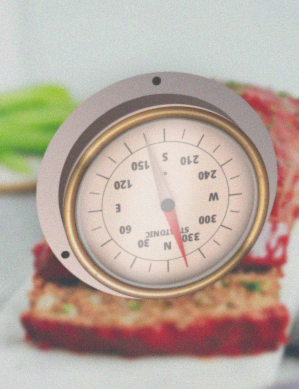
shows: 345 °
